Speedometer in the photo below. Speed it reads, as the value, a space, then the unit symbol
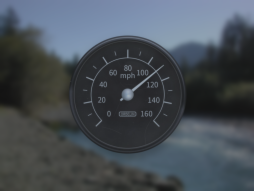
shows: 110 mph
